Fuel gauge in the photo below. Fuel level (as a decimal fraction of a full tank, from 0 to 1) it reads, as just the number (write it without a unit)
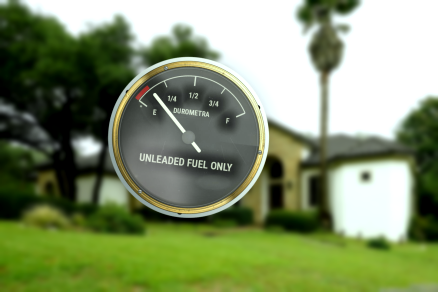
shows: 0.125
